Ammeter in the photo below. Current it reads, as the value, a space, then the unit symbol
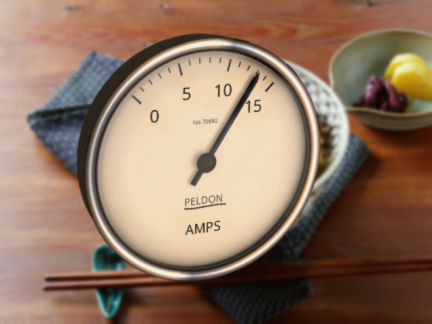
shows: 13 A
